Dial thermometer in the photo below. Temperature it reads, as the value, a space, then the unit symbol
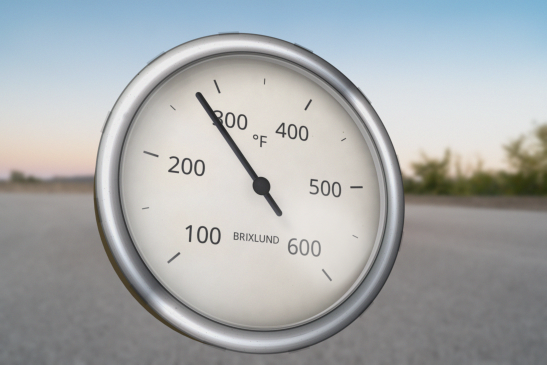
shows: 275 °F
